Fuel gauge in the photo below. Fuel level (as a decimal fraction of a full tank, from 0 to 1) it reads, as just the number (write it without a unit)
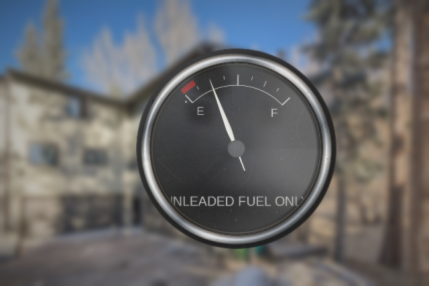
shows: 0.25
